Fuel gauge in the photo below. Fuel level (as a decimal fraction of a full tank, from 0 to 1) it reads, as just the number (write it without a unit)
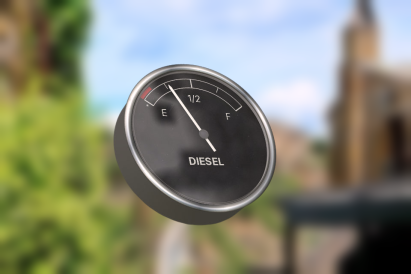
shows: 0.25
